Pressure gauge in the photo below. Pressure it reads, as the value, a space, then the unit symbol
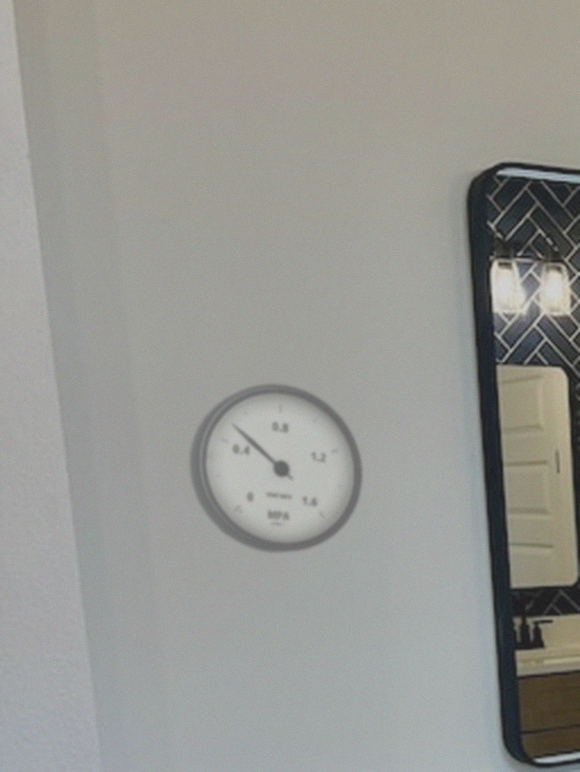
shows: 0.5 MPa
